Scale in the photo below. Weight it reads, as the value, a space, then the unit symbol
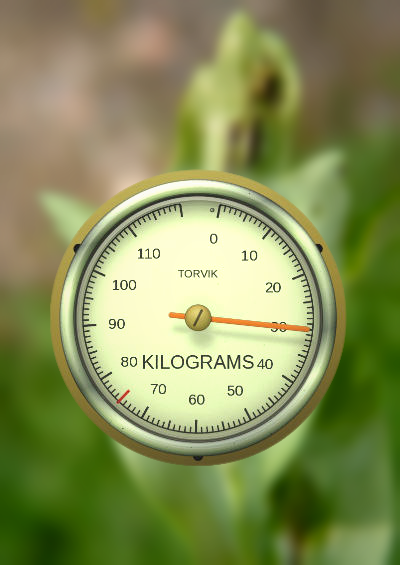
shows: 30 kg
